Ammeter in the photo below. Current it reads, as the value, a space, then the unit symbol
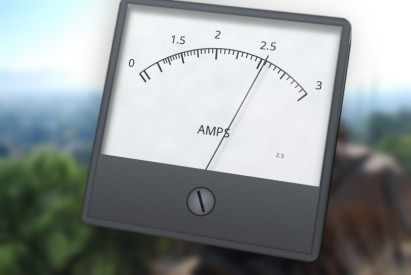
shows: 2.55 A
